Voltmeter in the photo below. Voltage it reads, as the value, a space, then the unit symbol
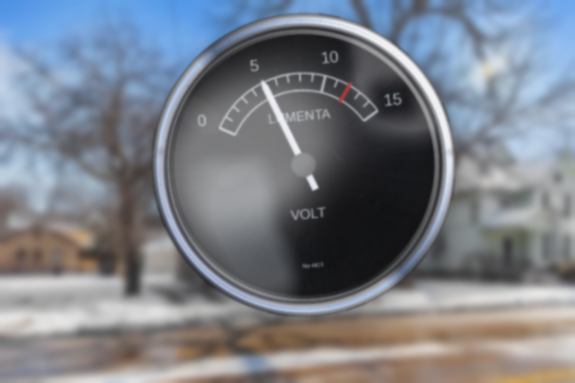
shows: 5 V
